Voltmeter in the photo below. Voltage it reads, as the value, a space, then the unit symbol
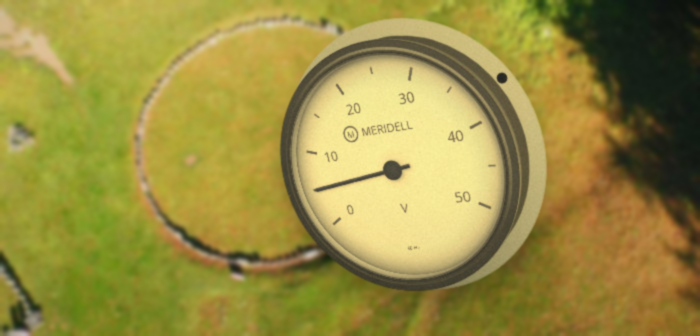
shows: 5 V
